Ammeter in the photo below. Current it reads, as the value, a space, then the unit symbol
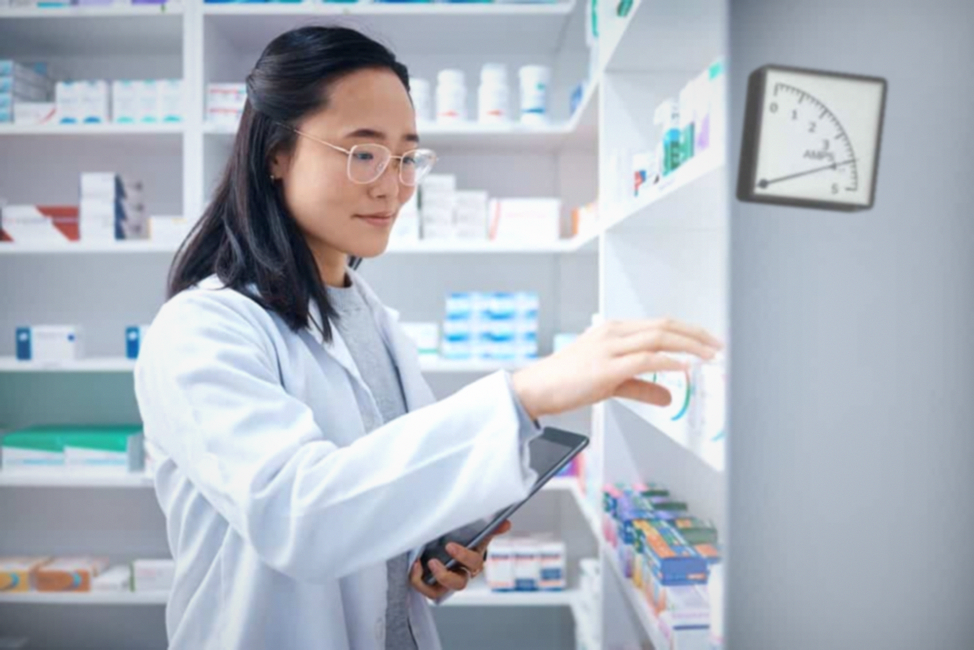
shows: 4 A
